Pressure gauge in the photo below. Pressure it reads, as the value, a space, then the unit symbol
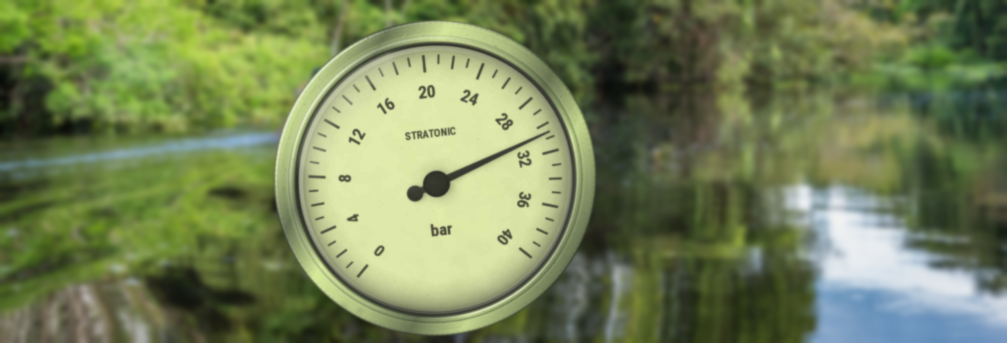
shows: 30.5 bar
